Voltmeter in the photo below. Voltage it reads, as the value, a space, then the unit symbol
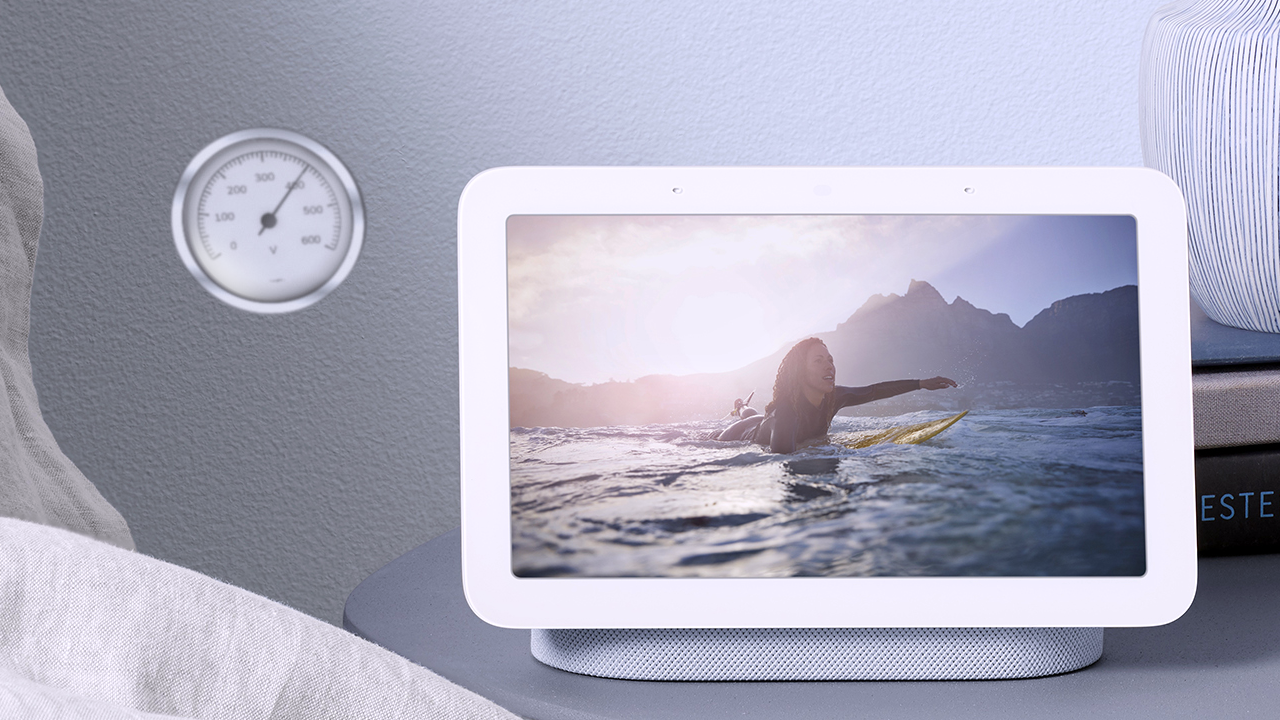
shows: 400 V
